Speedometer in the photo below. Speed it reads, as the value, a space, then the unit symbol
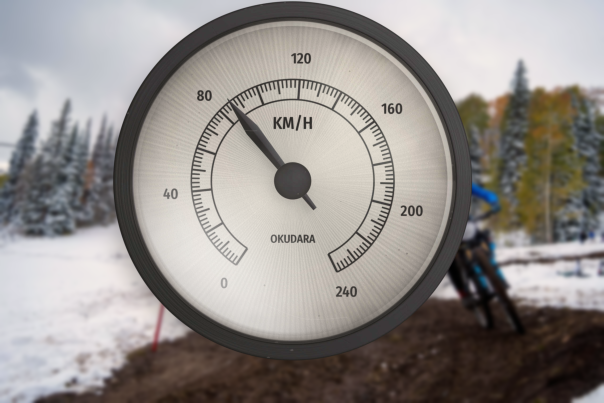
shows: 86 km/h
